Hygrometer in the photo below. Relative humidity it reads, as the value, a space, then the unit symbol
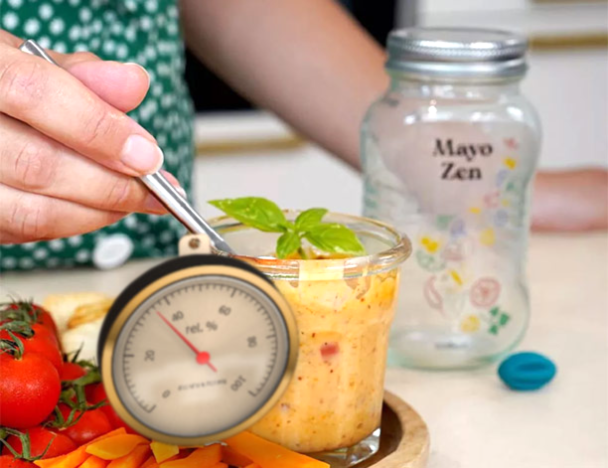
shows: 36 %
